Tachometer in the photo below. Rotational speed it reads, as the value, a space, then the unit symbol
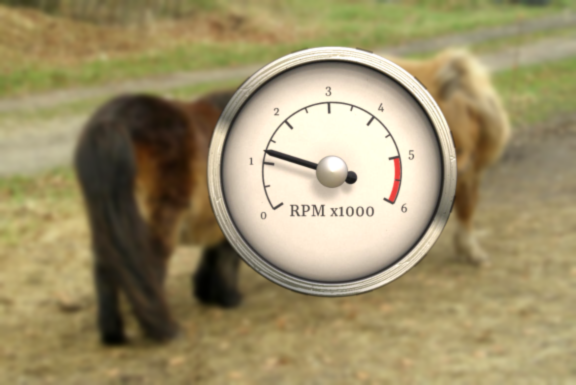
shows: 1250 rpm
